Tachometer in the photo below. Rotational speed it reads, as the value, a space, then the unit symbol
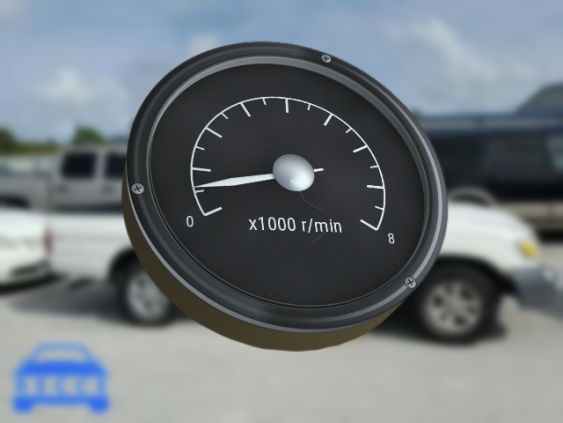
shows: 500 rpm
